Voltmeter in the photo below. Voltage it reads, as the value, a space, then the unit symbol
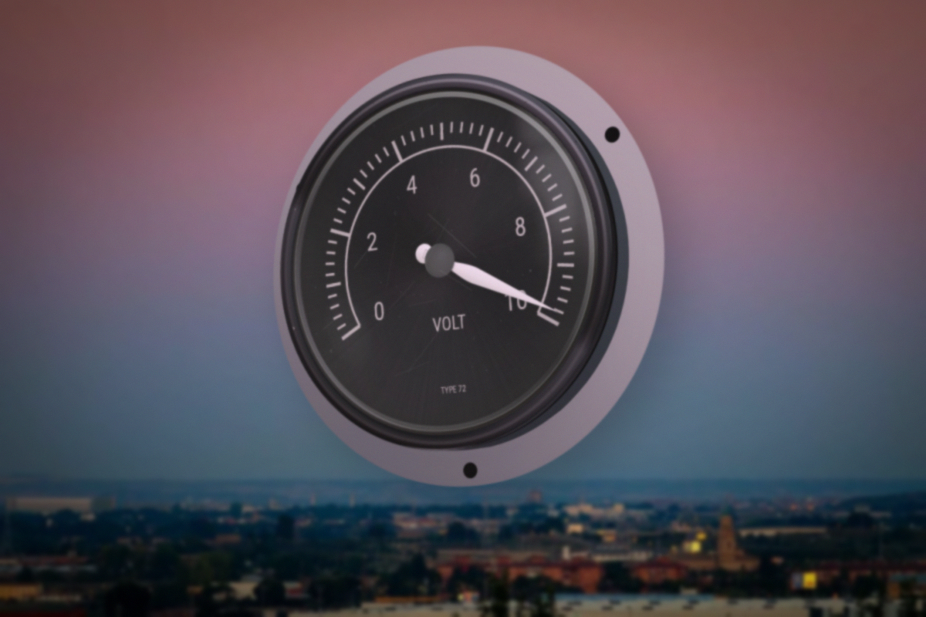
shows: 9.8 V
